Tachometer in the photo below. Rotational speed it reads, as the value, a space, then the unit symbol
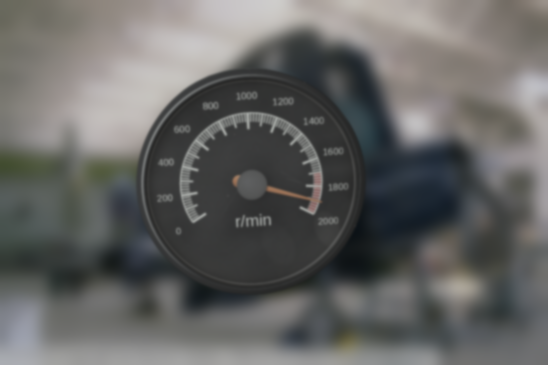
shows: 1900 rpm
